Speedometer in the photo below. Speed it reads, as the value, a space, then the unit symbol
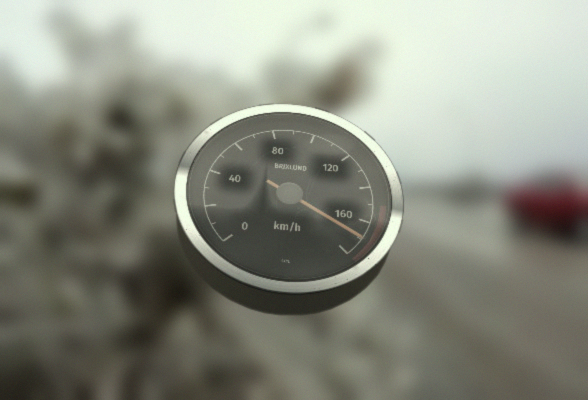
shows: 170 km/h
